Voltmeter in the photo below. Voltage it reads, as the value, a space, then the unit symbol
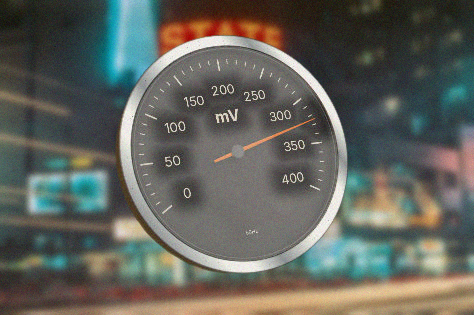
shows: 325 mV
